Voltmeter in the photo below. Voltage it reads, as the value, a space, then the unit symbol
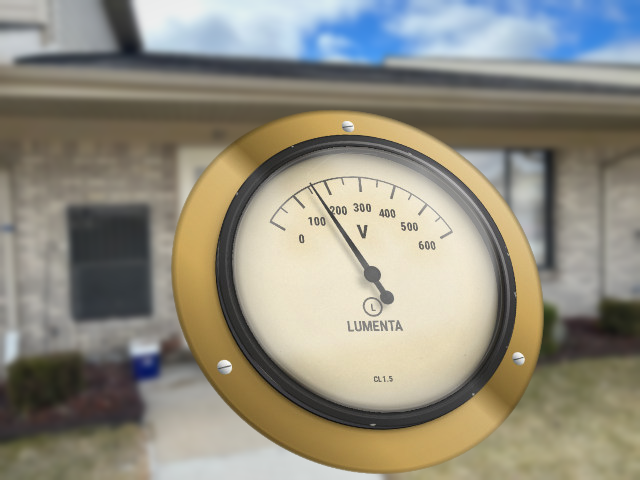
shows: 150 V
